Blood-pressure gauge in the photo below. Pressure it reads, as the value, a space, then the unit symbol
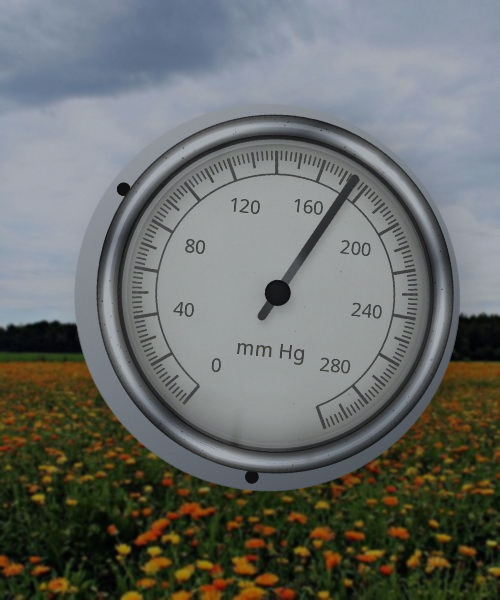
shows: 174 mmHg
